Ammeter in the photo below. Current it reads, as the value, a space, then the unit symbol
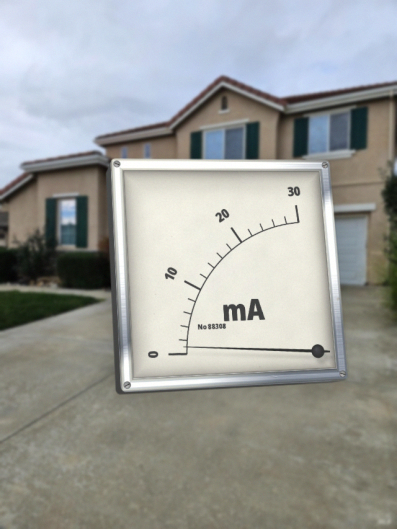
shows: 1 mA
